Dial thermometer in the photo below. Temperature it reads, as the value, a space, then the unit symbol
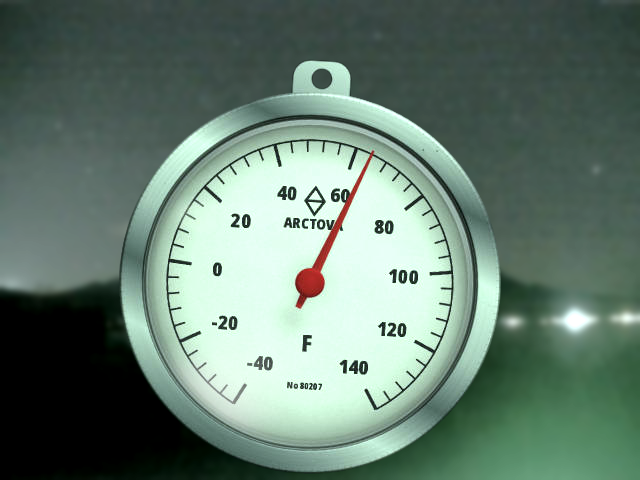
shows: 64 °F
